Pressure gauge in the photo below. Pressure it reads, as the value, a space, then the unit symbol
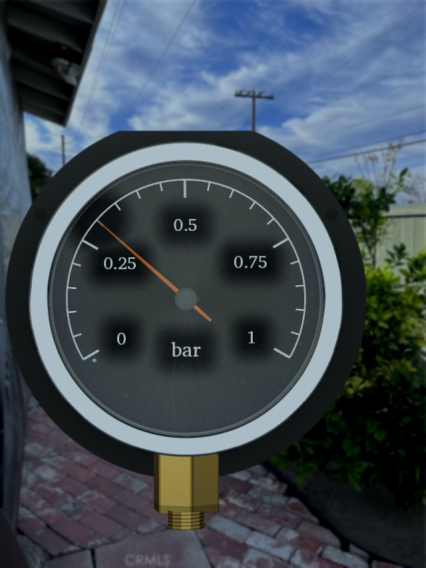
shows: 0.3 bar
